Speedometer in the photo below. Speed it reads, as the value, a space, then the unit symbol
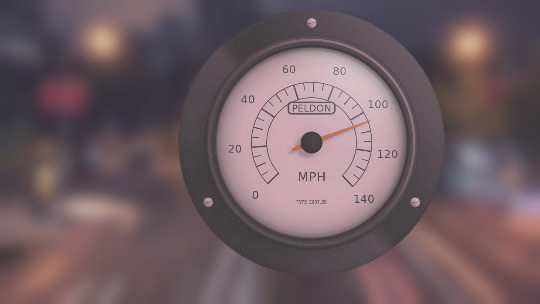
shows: 105 mph
